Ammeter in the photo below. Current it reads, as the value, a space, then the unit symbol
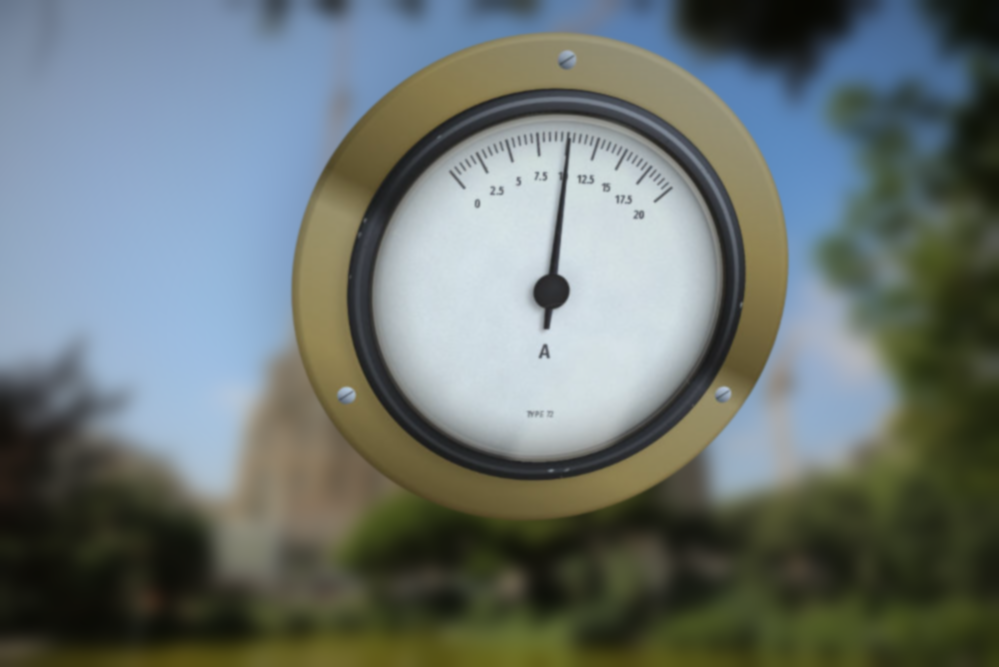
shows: 10 A
